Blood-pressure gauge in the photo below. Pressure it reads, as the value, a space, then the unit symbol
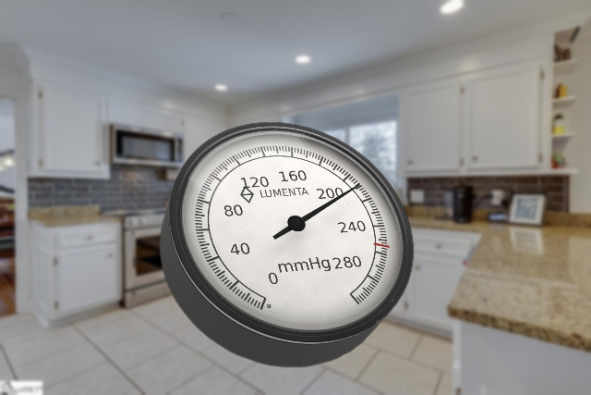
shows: 210 mmHg
